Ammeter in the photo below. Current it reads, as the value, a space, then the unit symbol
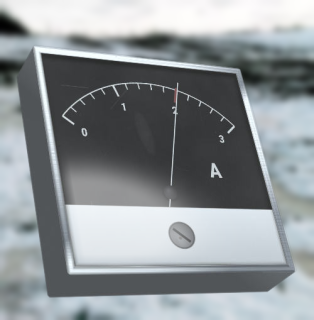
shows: 2 A
